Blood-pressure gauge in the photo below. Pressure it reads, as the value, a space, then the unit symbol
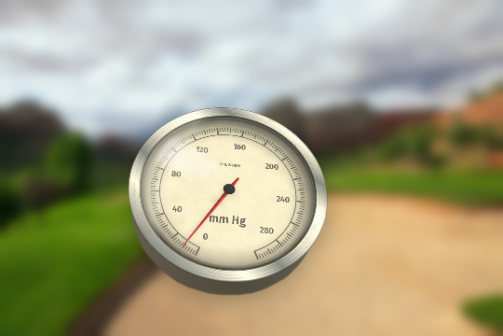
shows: 10 mmHg
